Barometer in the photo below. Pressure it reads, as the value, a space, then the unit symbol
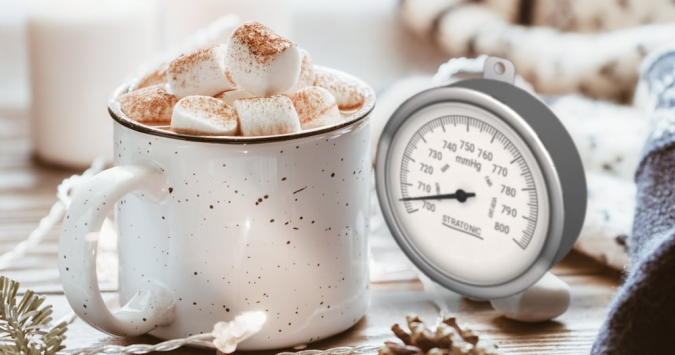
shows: 705 mmHg
